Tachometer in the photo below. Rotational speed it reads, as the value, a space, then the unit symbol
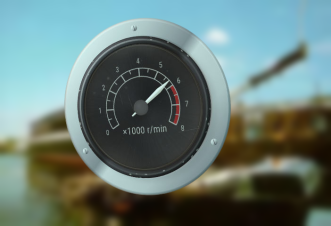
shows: 5750 rpm
